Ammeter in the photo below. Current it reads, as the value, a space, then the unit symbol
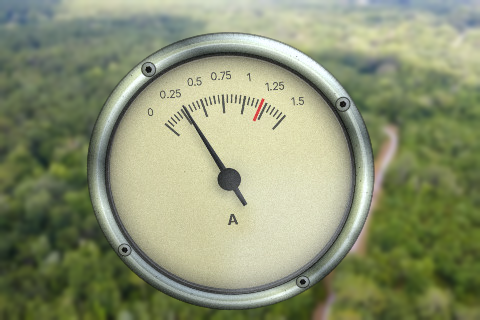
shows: 0.3 A
